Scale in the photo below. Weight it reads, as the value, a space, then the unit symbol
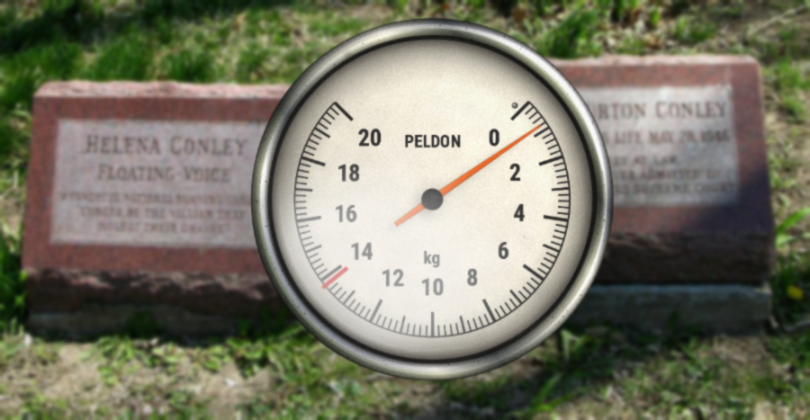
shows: 0.8 kg
